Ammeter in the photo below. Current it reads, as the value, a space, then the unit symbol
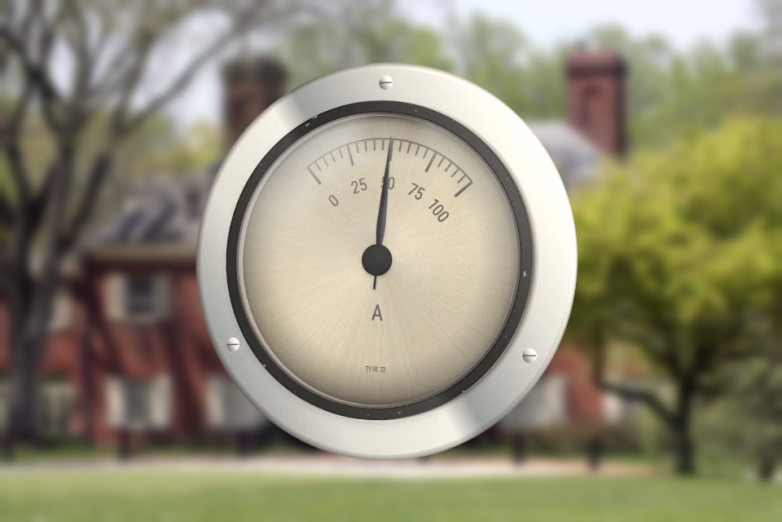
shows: 50 A
